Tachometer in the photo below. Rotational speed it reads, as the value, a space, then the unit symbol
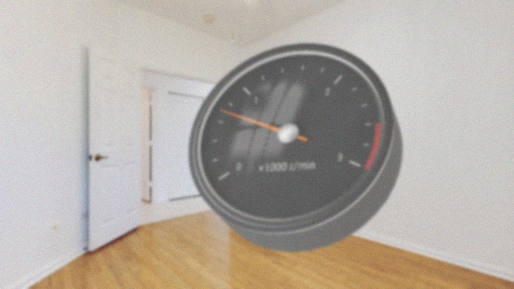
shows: 700 rpm
